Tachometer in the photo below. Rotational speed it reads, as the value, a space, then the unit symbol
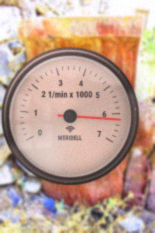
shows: 6200 rpm
